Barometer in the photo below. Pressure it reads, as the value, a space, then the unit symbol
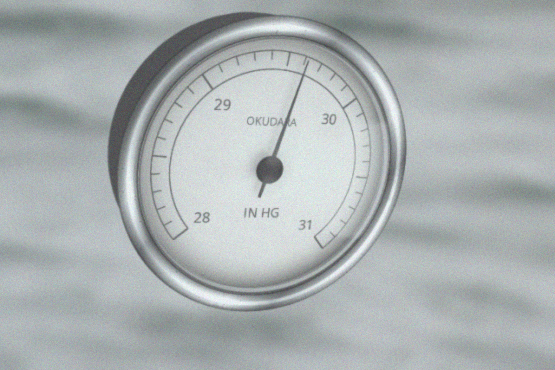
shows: 29.6 inHg
